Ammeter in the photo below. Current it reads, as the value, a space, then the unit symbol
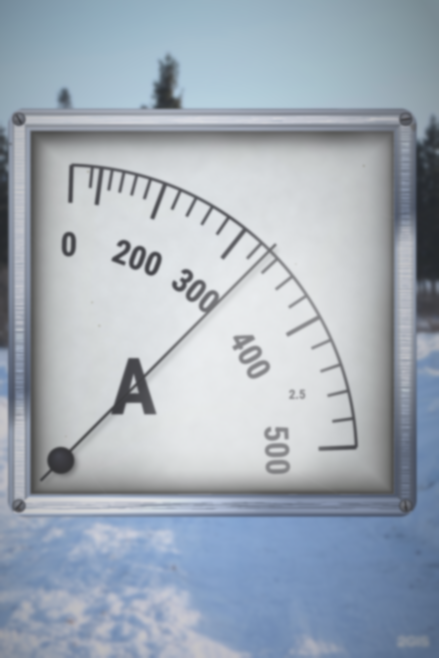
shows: 330 A
